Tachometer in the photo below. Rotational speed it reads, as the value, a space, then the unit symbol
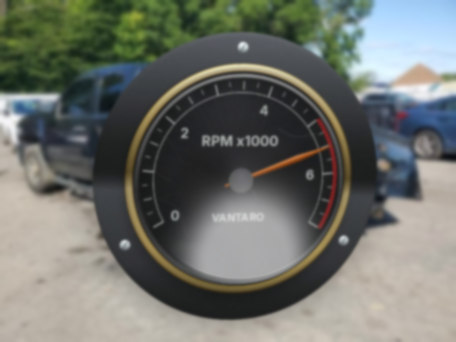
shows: 5500 rpm
